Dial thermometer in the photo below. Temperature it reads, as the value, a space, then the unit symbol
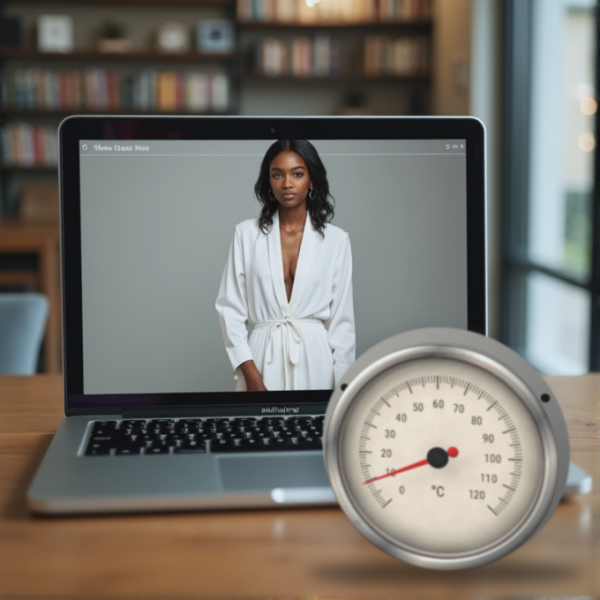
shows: 10 °C
